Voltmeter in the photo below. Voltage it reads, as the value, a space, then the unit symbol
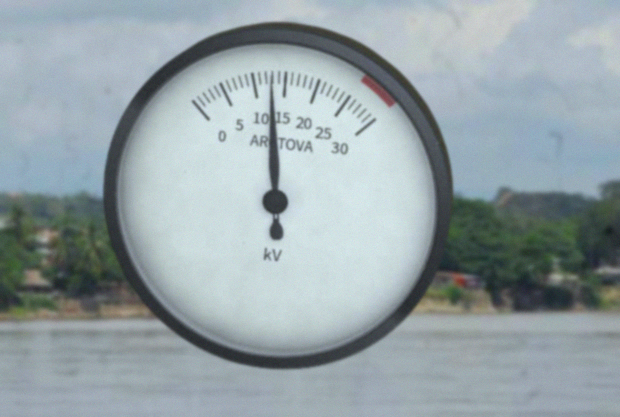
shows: 13 kV
